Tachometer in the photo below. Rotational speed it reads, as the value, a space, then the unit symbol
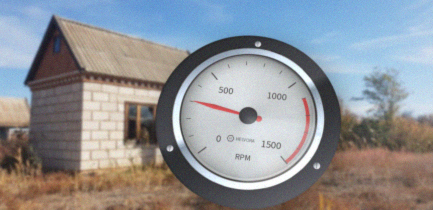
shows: 300 rpm
